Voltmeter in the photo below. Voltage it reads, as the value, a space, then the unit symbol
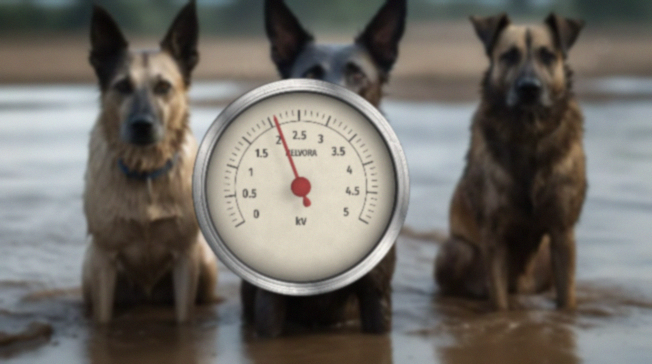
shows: 2.1 kV
